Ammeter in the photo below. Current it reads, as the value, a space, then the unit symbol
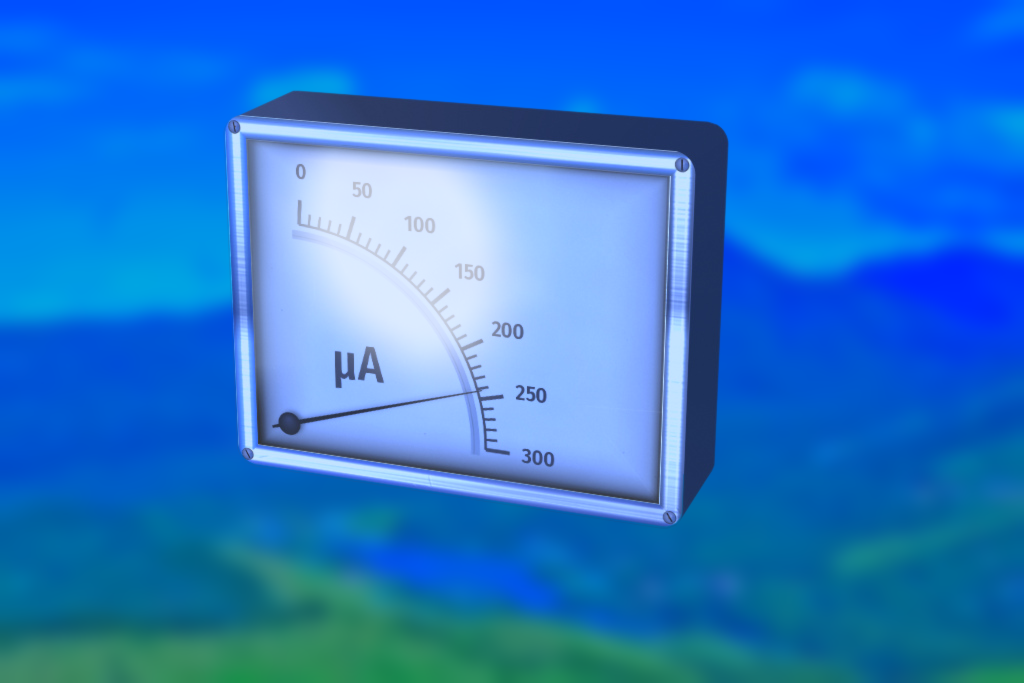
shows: 240 µA
